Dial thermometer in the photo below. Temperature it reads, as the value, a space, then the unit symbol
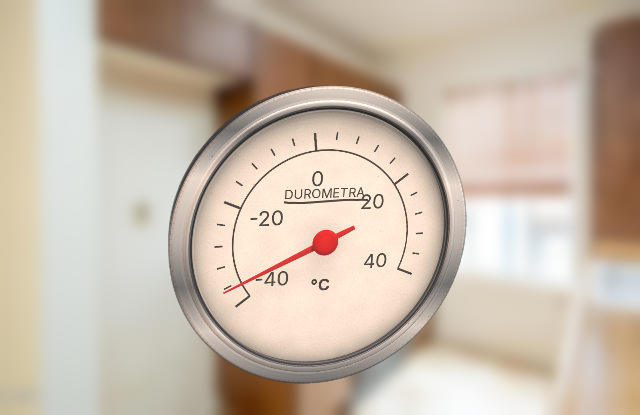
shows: -36 °C
